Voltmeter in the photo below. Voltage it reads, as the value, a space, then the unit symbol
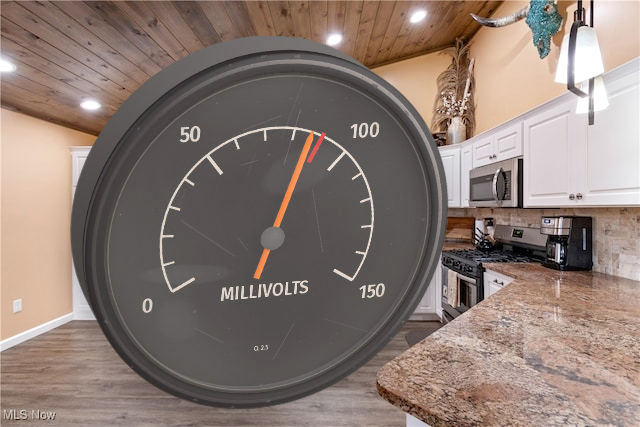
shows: 85 mV
